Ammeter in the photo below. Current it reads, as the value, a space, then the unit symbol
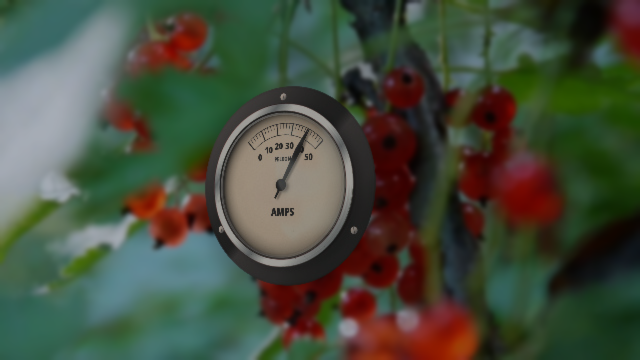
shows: 40 A
